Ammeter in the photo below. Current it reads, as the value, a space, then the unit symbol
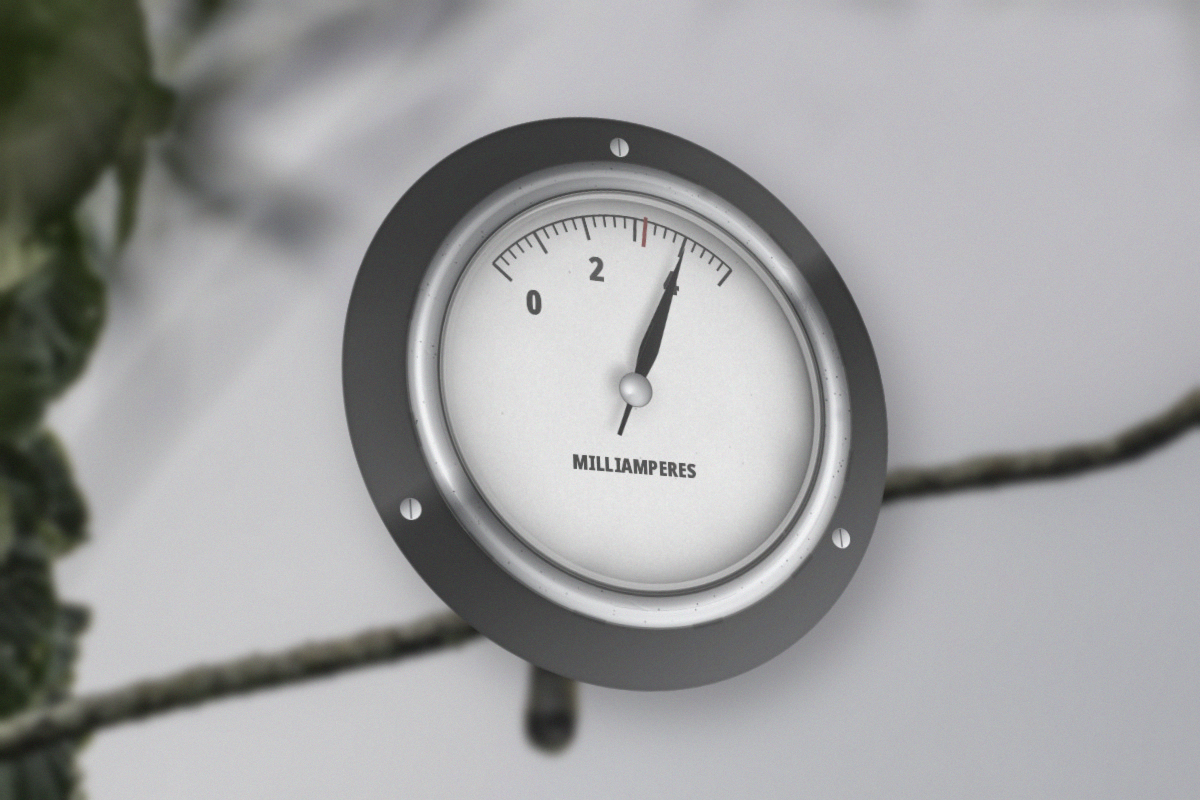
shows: 4 mA
